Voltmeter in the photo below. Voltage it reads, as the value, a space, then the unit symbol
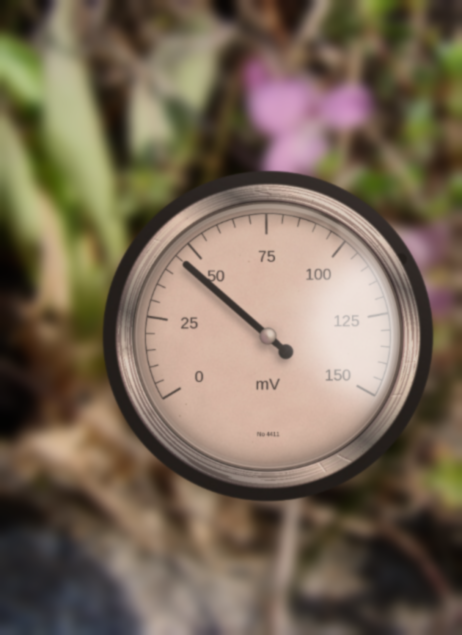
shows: 45 mV
